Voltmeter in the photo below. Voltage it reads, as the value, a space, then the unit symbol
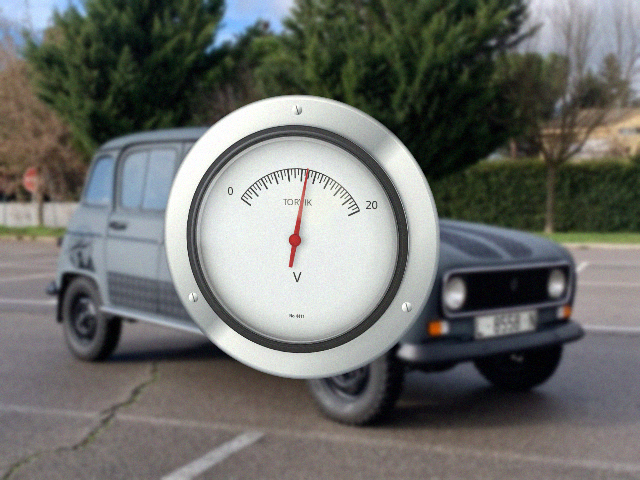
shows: 11 V
